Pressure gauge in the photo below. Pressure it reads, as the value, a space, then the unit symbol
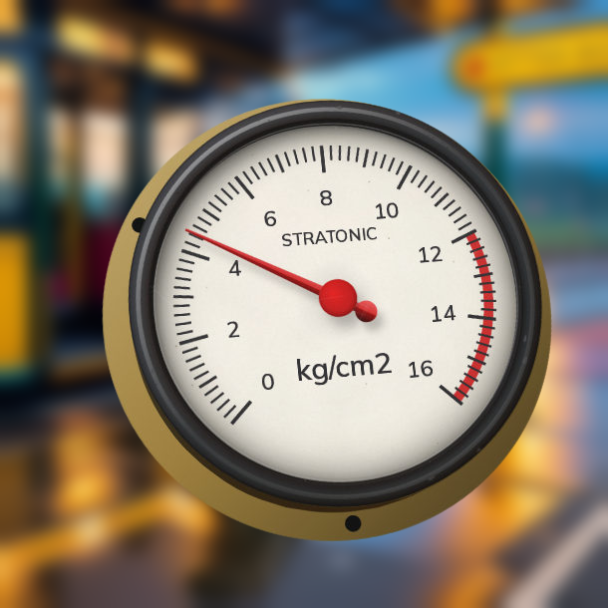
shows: 4.4 kg/cm²
